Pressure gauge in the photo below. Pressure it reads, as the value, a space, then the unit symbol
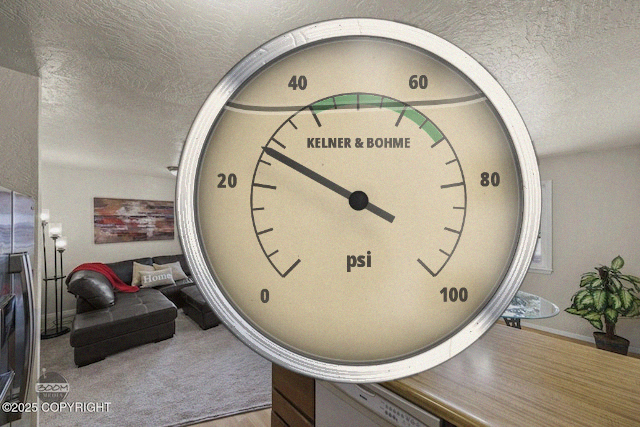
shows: 27.5 psi
